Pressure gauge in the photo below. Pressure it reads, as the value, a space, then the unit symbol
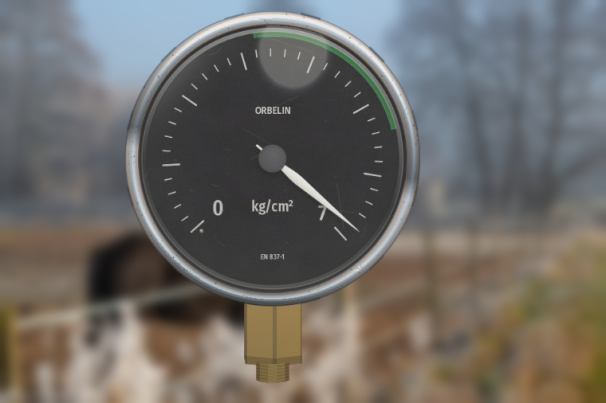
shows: 6.8 kg/cm²
